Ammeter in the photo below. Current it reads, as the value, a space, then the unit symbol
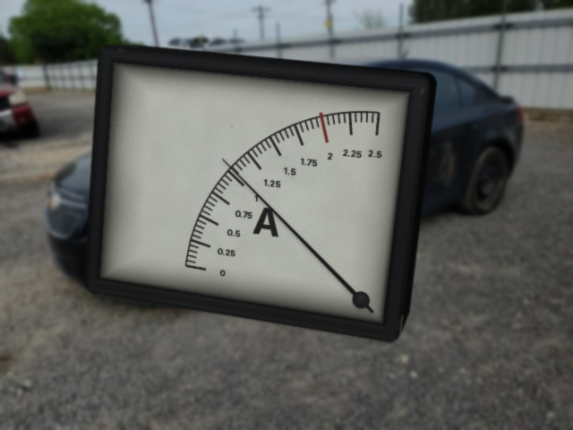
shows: 1.05 A
